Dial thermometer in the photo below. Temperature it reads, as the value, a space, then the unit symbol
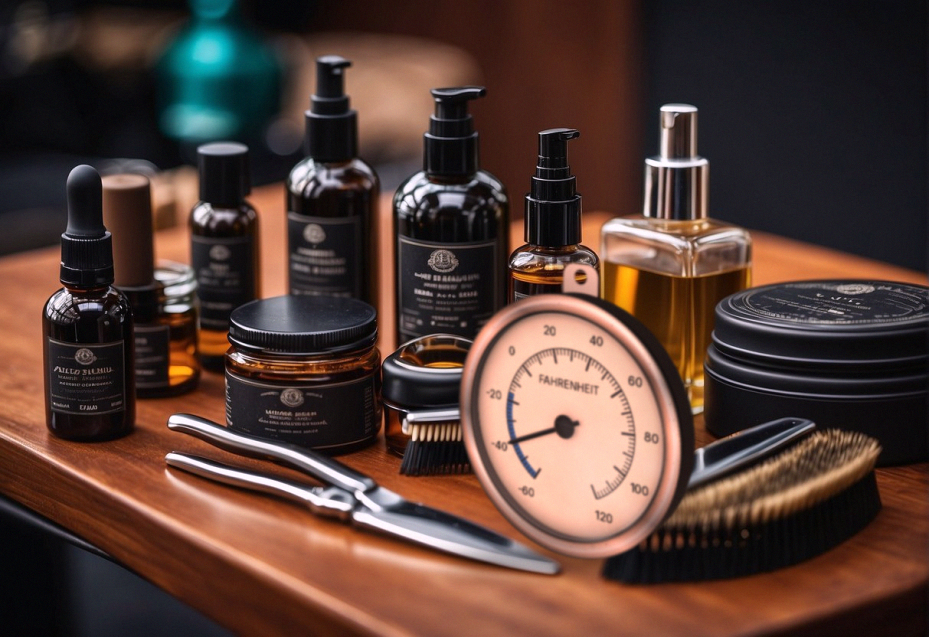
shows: -40 °F
